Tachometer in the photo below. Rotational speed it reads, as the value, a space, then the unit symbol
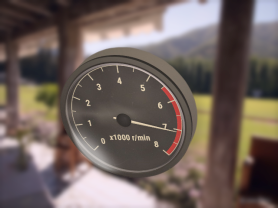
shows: 7000 rpm
